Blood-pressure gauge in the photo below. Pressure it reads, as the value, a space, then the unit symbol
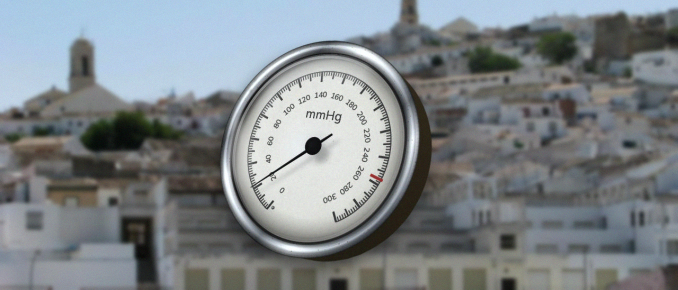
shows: 20 mmHg
